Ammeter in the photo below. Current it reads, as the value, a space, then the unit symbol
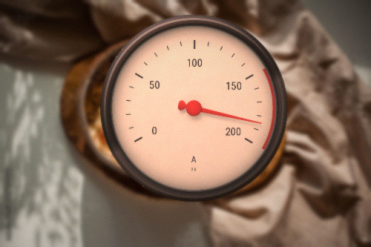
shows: 185 A
